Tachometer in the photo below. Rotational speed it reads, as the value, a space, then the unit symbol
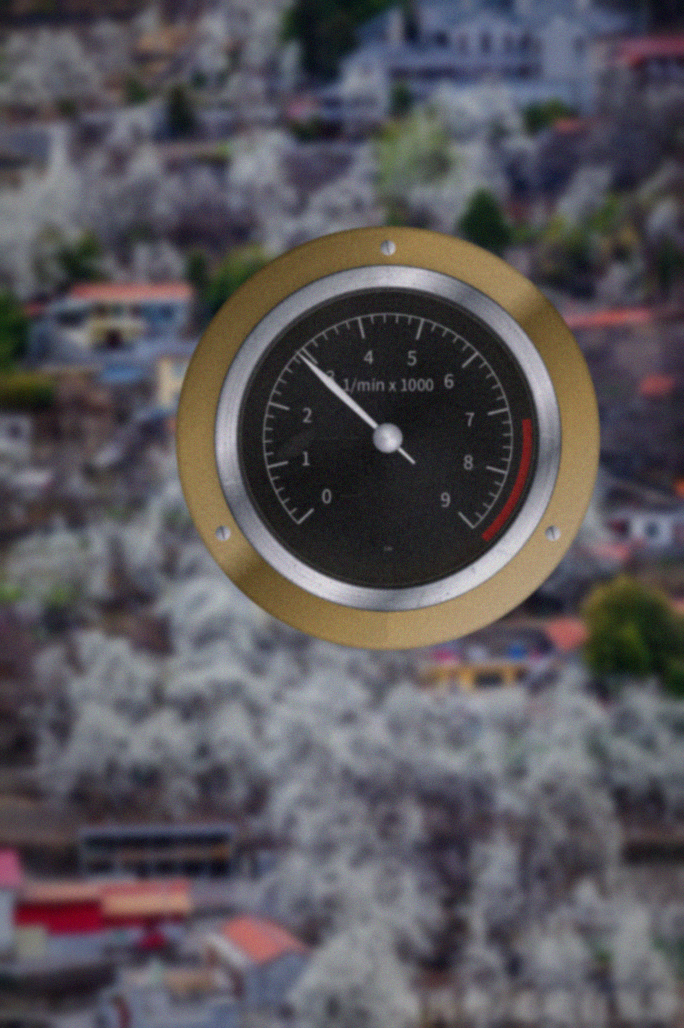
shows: 2900 rpm
